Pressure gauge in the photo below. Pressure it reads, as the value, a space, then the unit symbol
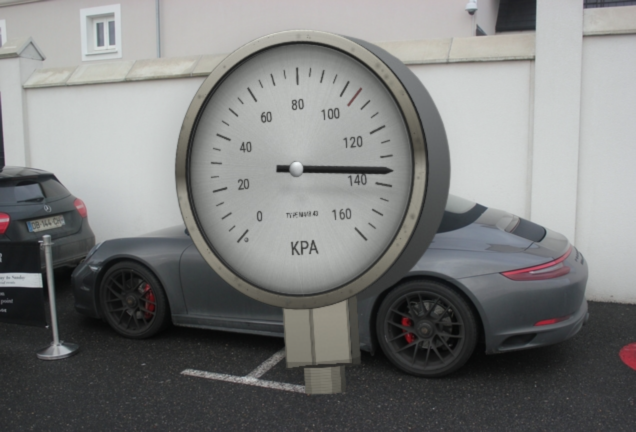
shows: 135 kPa
